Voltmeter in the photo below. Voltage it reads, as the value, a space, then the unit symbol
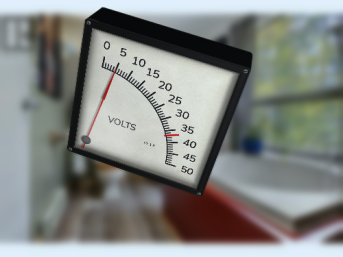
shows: 5 V
